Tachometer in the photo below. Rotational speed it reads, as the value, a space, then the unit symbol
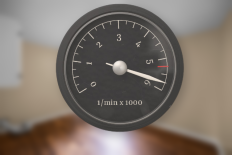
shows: 5750 rpm
